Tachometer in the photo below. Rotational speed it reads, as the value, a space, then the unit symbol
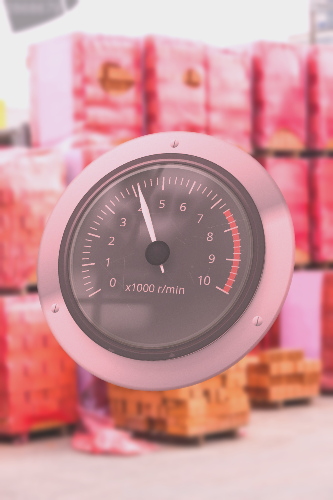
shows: 4200 rpm
